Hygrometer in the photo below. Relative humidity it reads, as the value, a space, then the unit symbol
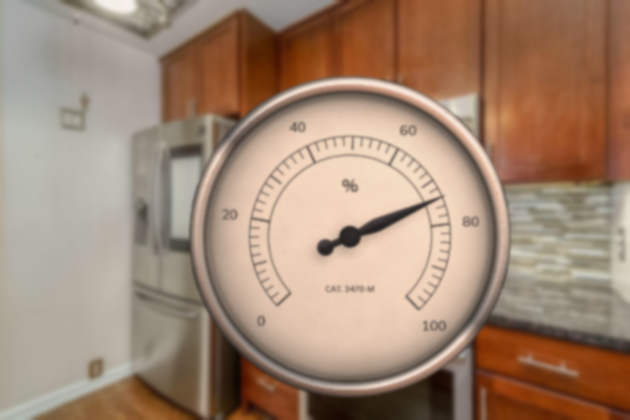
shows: 74 %
